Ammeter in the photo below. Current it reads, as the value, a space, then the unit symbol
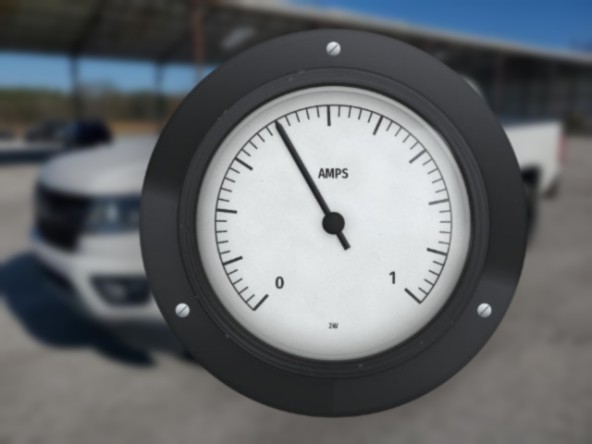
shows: 0.4 A
